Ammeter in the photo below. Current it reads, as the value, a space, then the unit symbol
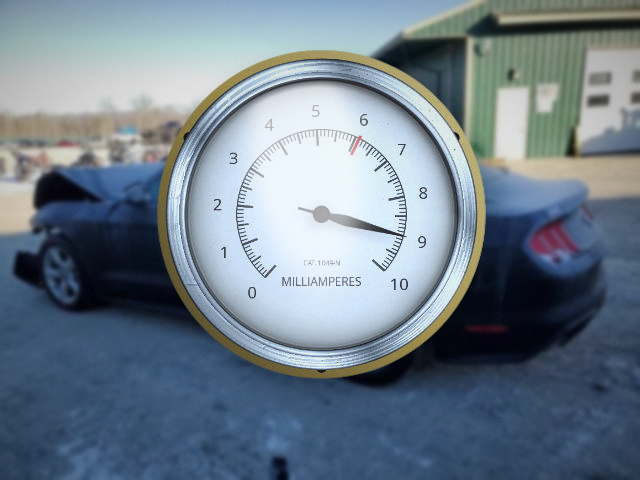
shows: 9 mA
